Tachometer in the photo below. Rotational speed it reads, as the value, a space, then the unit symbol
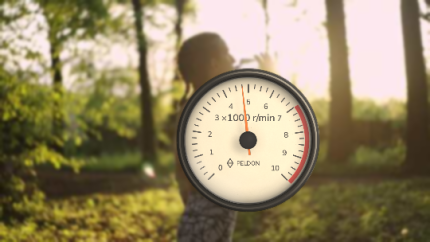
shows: 4750 rpm
